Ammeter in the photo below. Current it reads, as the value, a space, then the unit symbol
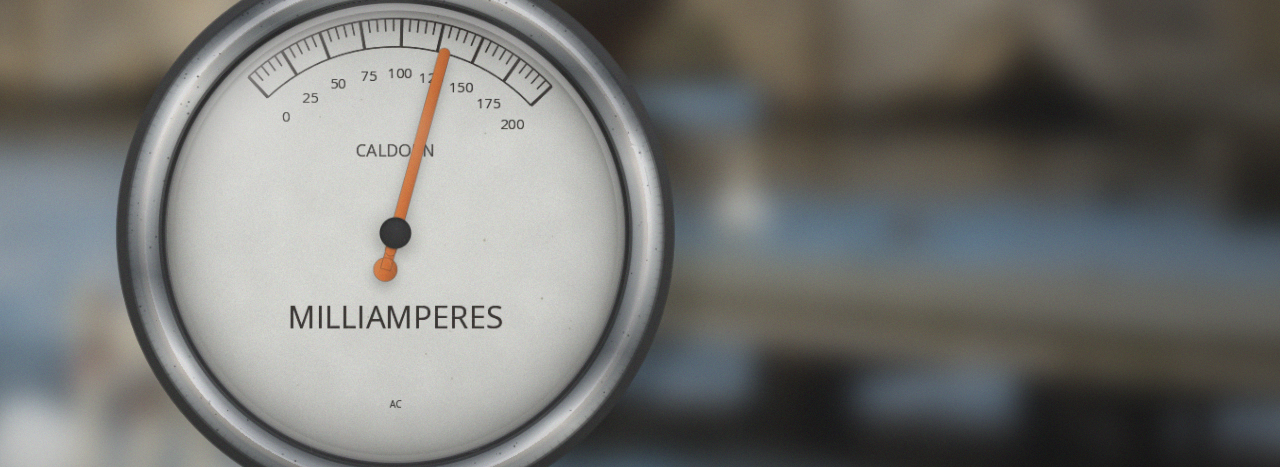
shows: 130 mA
